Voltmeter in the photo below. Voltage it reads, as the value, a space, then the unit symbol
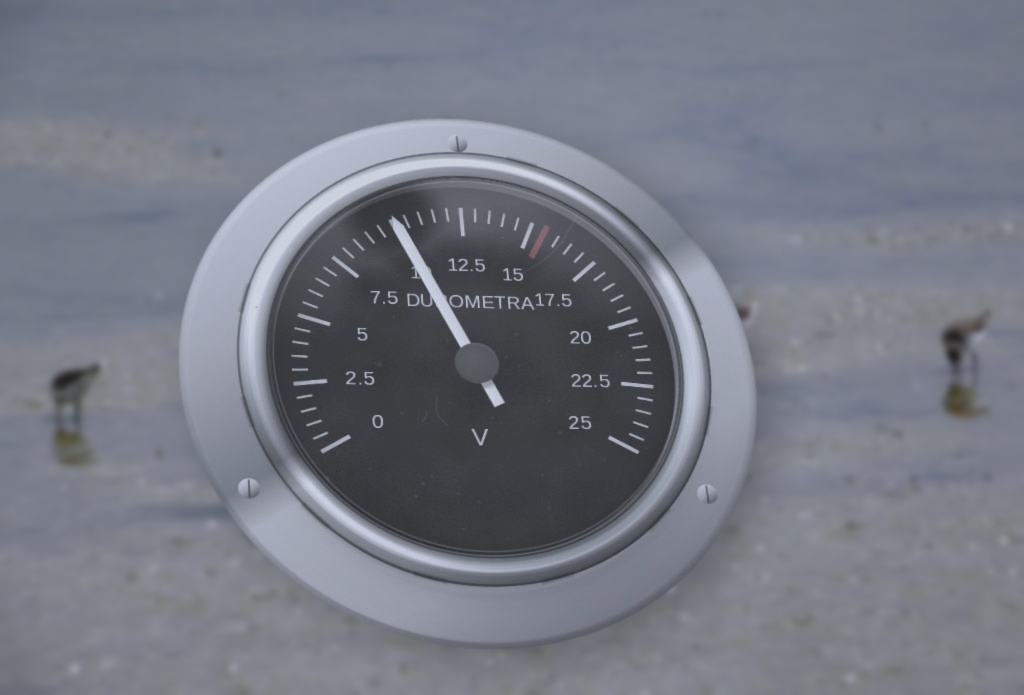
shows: 10 V
